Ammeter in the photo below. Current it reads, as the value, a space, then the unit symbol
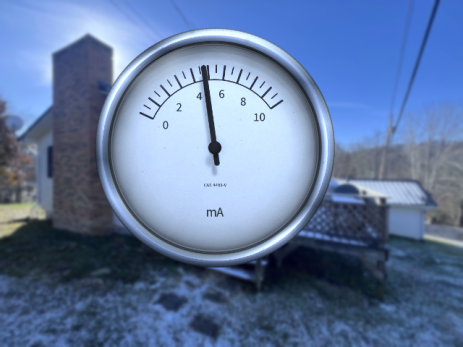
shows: 4.75 mA
